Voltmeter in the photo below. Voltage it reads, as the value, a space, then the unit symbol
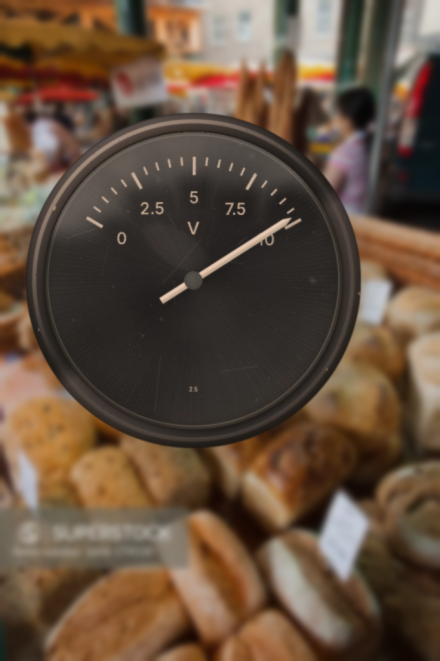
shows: 9.75 V
